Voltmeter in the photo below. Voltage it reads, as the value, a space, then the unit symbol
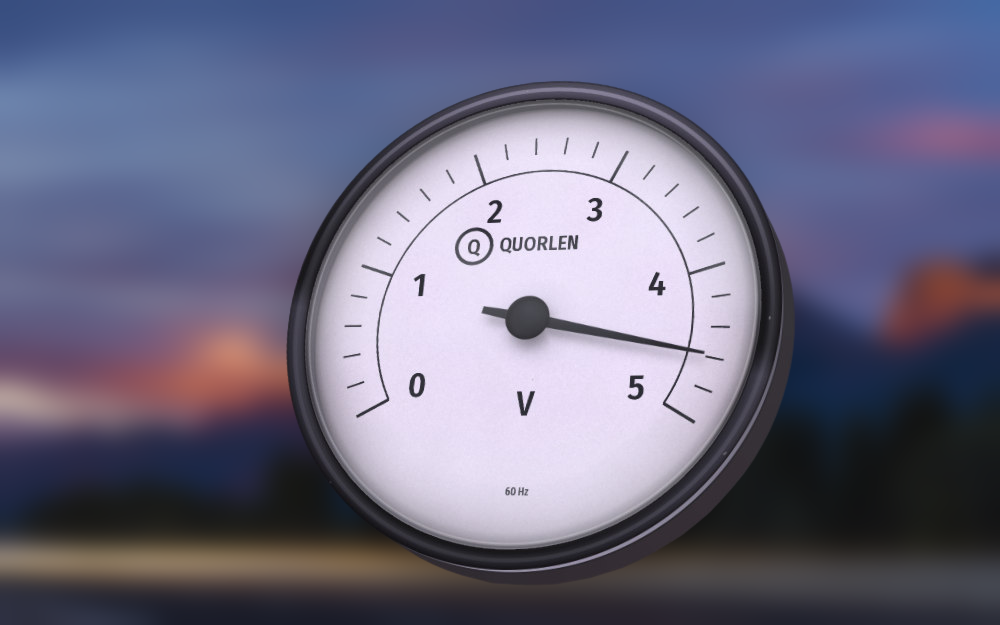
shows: 4.6 V
